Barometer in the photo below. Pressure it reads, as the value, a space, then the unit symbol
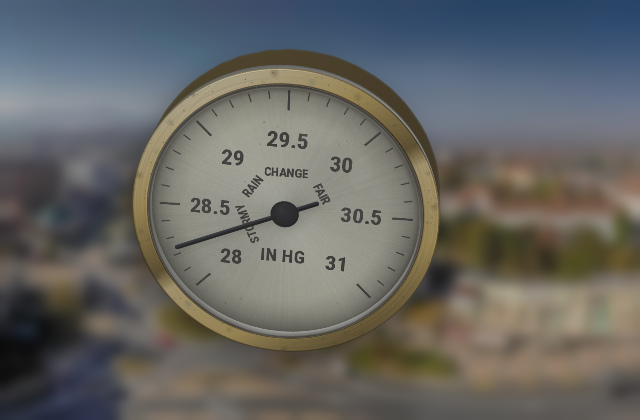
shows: 28.25 inHg
